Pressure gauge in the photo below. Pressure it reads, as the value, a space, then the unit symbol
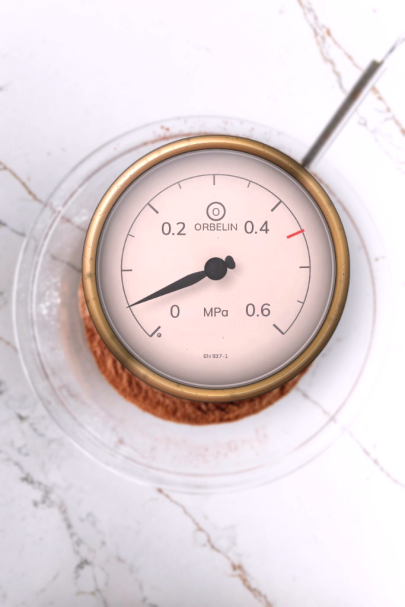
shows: 0.05 MPa
